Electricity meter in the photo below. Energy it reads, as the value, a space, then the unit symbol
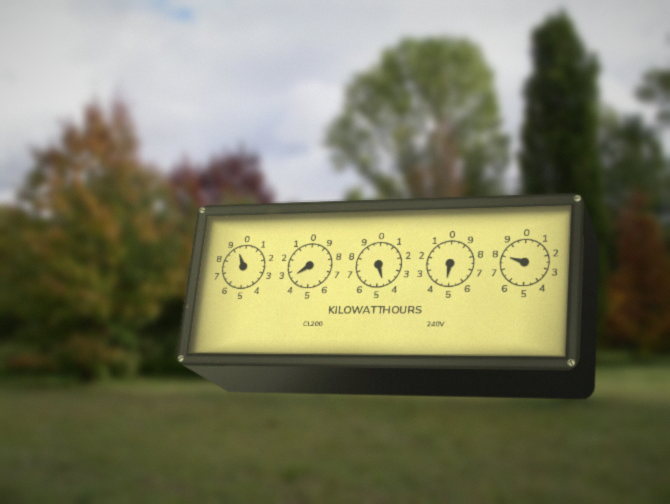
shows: 93448 kWh
